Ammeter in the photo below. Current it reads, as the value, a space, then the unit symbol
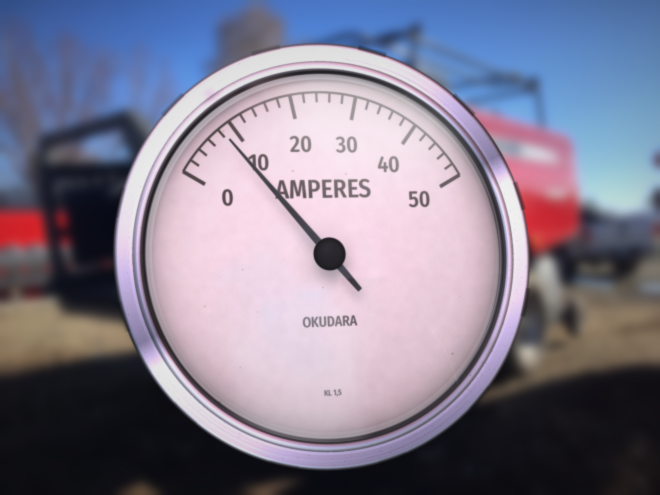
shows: 8 A
